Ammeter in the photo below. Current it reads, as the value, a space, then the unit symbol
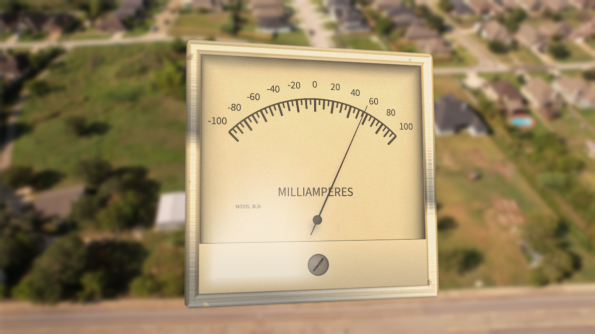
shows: 55 mA
